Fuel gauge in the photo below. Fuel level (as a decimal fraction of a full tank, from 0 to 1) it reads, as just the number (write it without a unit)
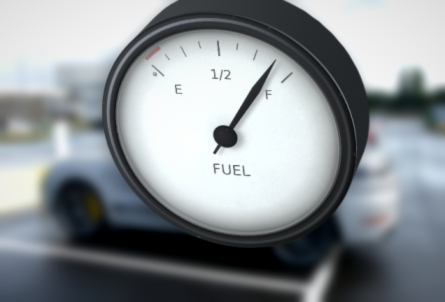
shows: 0.875
